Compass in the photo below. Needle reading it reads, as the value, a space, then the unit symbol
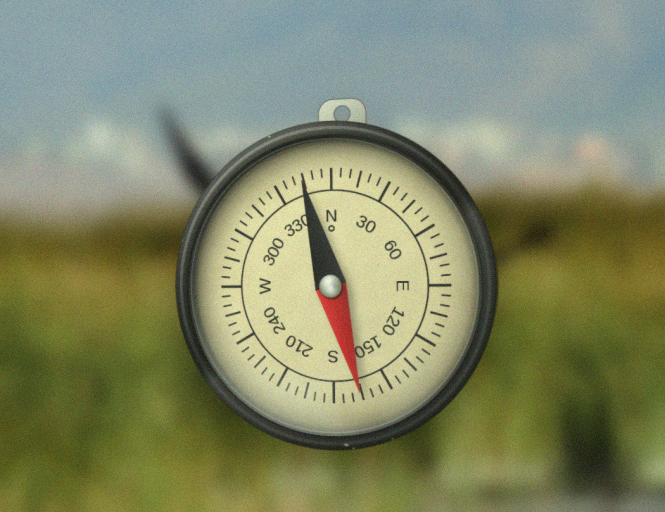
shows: 165 °
